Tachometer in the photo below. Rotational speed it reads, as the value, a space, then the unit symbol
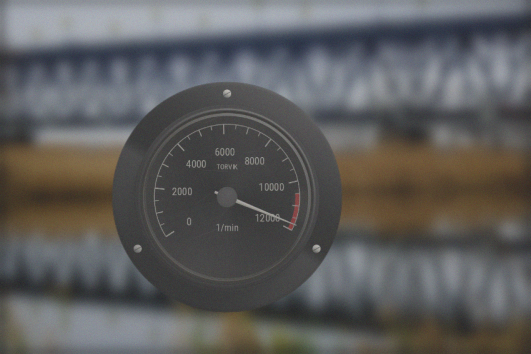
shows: 11750 rpm
